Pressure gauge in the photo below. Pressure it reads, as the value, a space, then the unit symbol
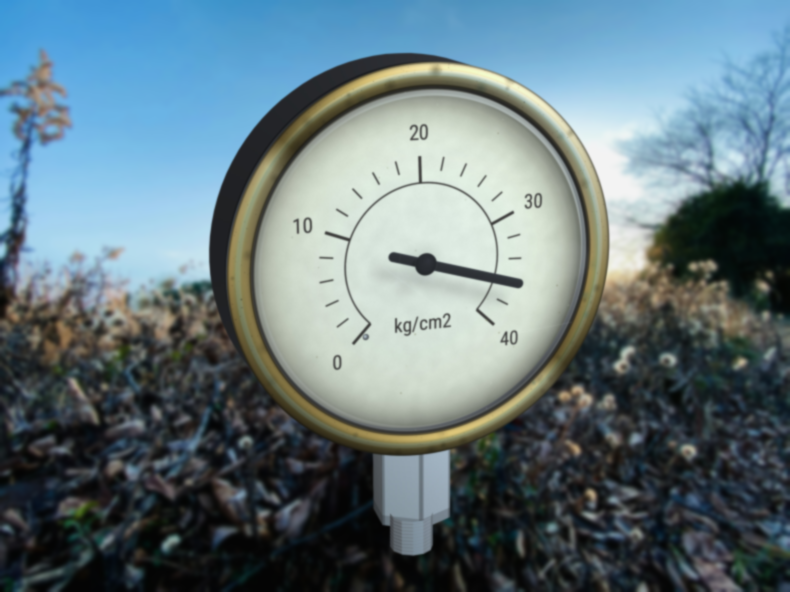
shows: 36 kg/cm²
